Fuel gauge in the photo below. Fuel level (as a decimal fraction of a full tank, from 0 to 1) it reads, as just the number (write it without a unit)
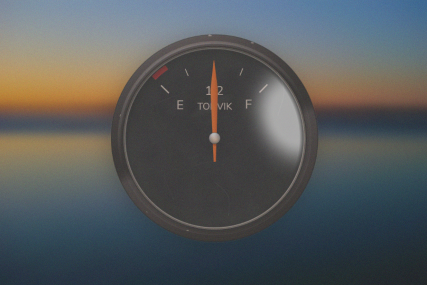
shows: 0.5
